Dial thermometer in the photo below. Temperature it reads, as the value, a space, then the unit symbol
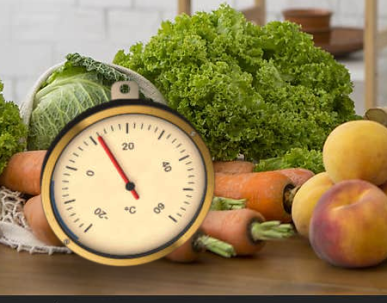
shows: 12 °C
